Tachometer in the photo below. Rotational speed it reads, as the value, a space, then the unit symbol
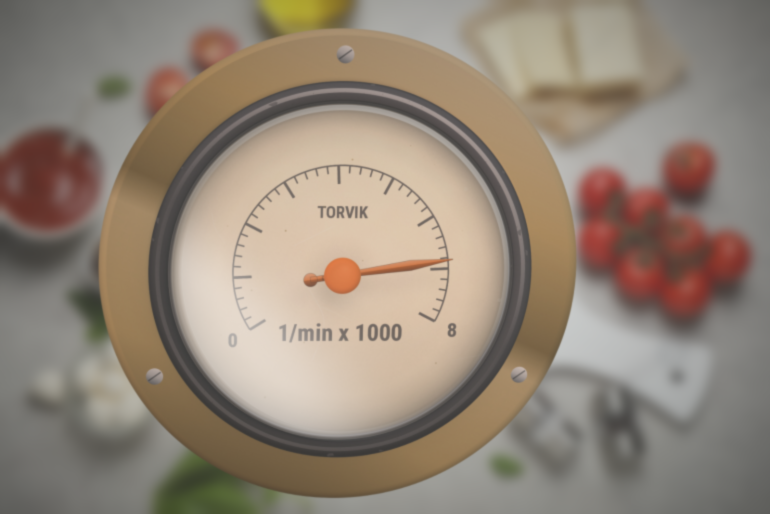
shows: 6800 rpm
